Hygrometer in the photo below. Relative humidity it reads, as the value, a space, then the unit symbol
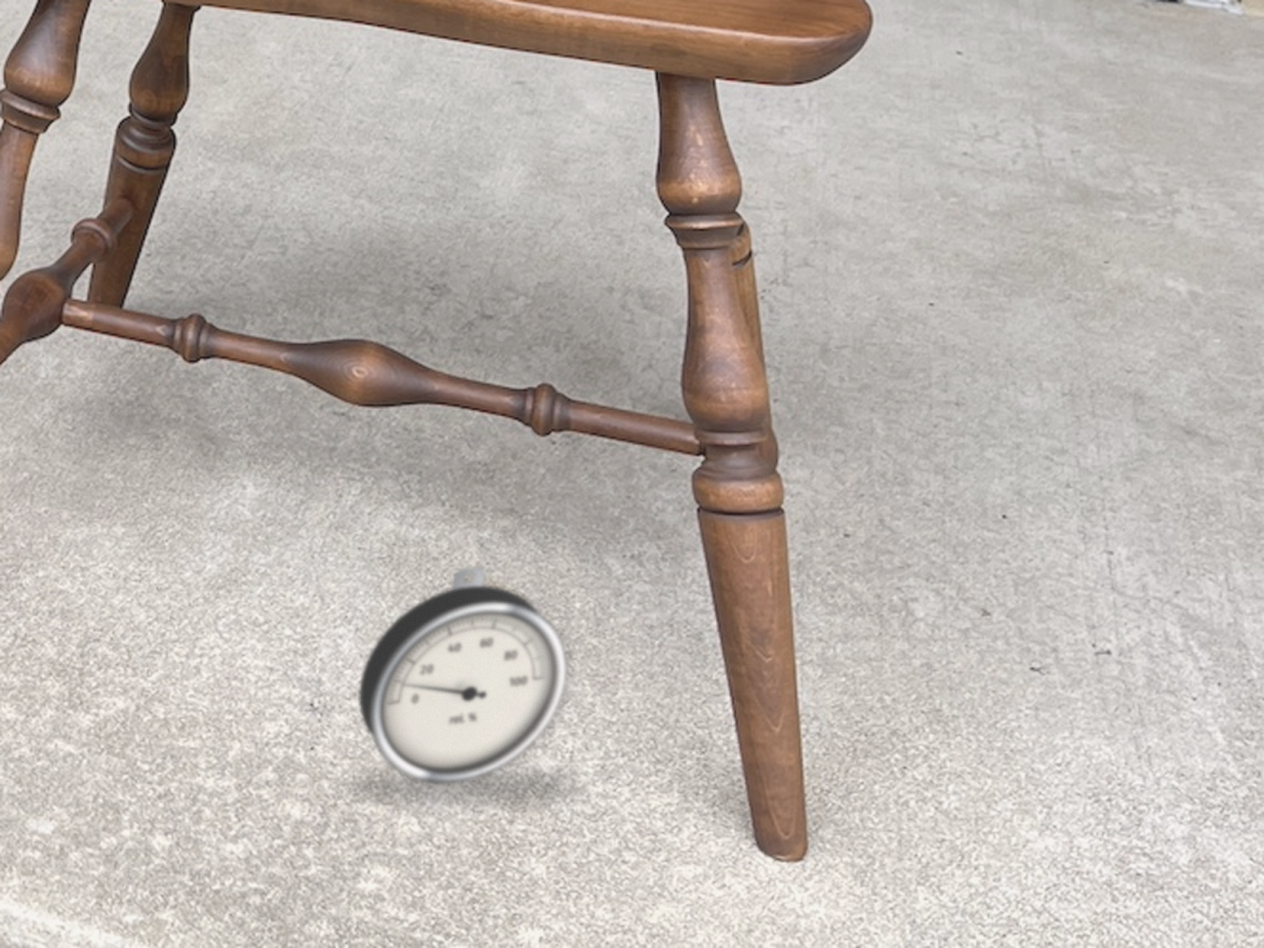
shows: 10 %
